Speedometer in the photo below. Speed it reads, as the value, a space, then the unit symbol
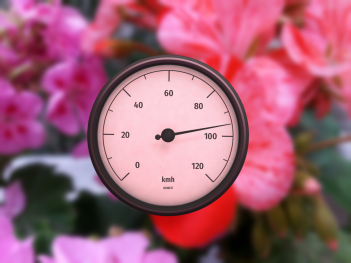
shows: 95 km/h
